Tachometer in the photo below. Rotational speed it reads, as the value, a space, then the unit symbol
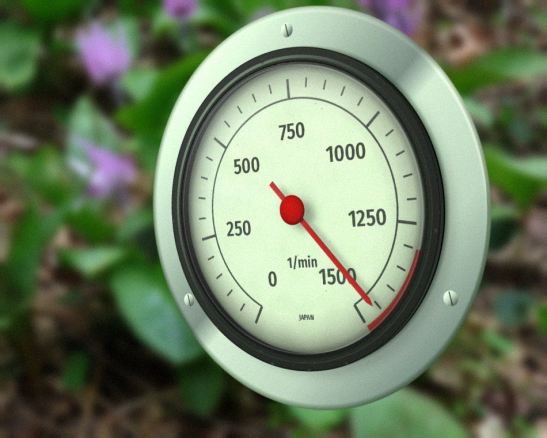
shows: 1450 rpm
